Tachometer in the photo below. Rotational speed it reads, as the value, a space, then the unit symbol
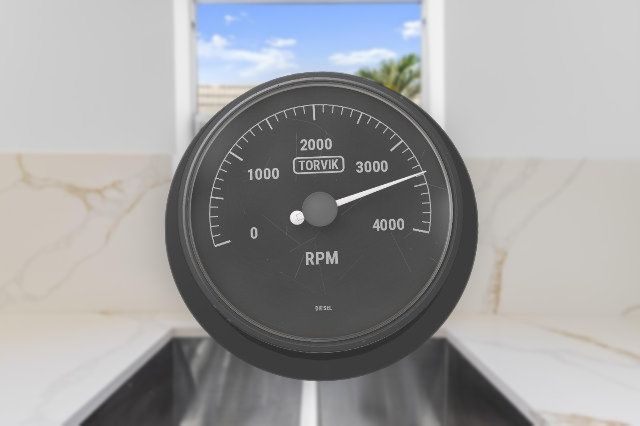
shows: 3400 rpm
